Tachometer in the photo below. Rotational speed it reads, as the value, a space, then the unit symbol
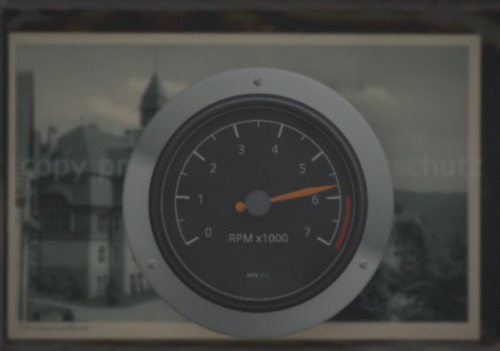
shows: 5750 rpm
